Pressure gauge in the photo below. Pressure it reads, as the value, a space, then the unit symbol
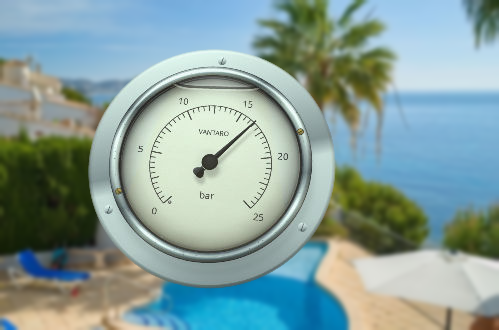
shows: 16.5 bar
